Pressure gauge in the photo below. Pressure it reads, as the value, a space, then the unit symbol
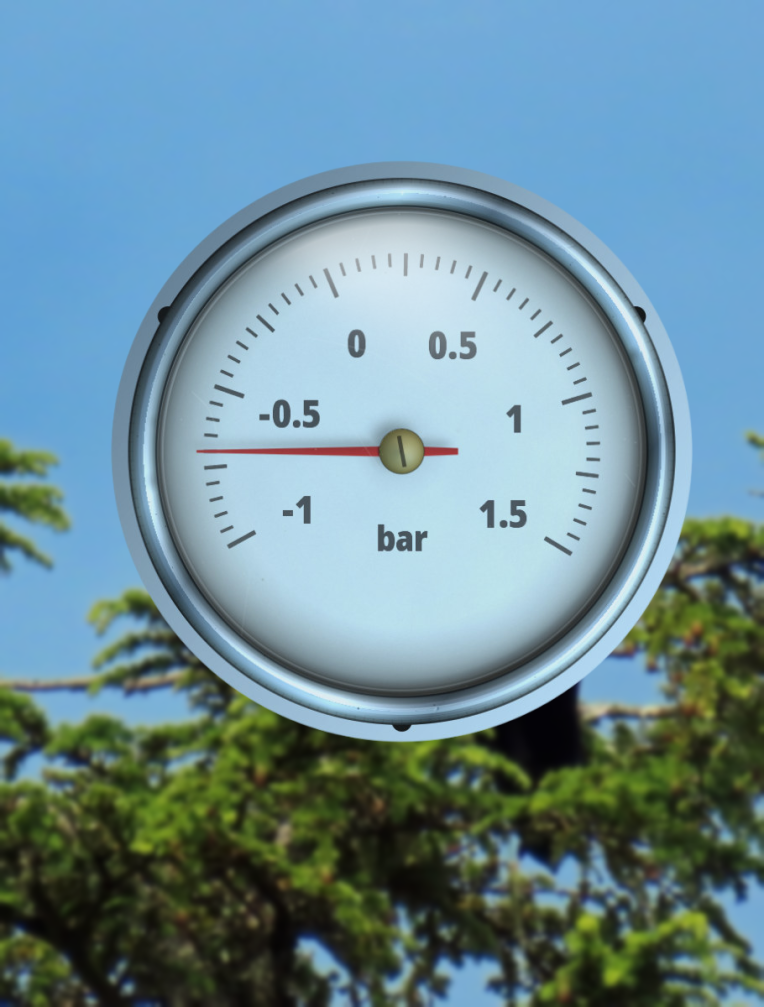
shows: -0.7 bar
